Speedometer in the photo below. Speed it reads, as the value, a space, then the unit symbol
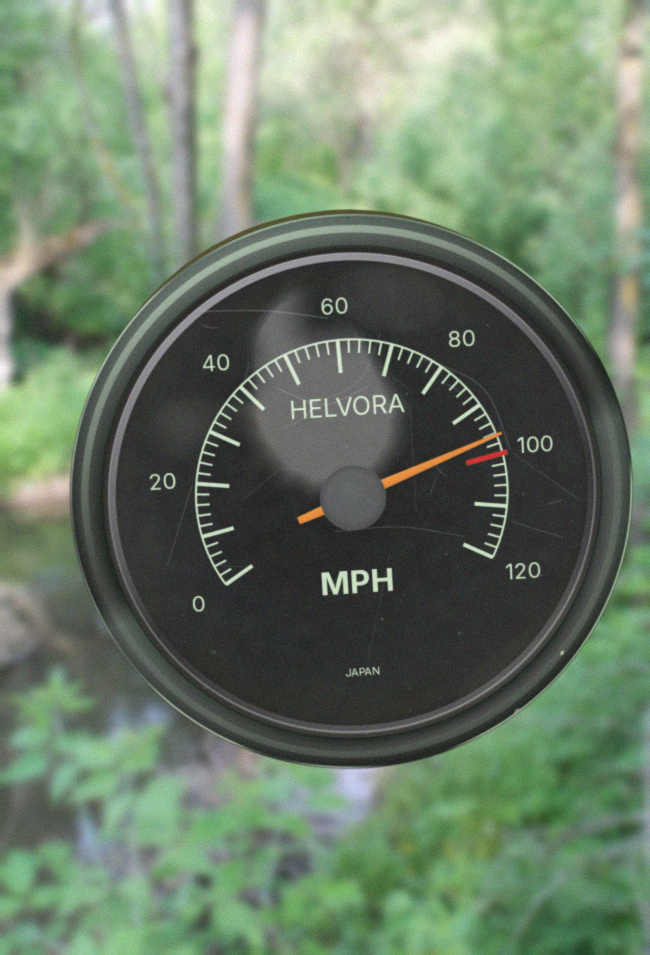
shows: 96 mph
